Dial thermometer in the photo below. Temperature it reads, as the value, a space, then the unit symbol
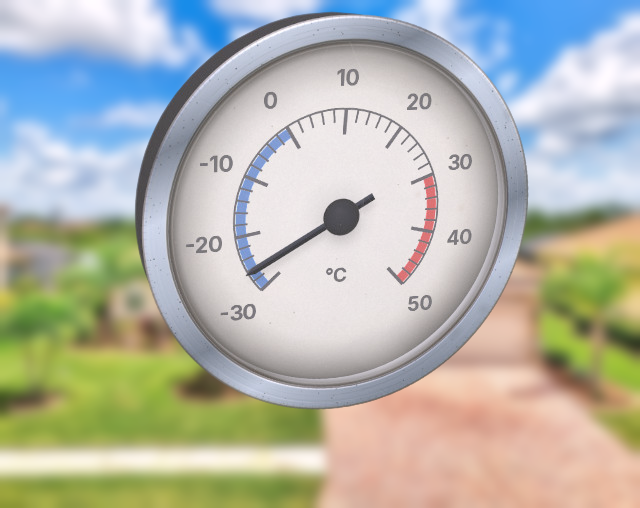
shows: -26 °C
